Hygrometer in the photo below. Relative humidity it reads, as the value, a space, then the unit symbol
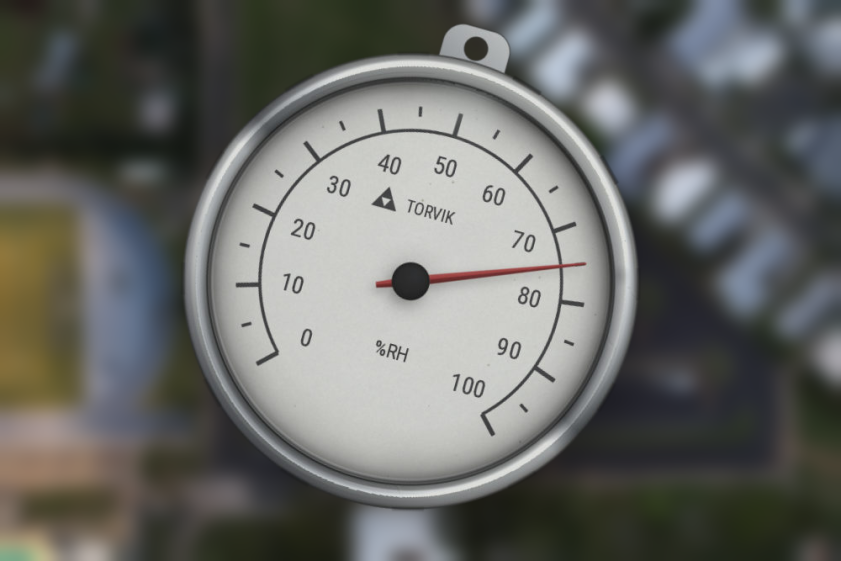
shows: 75 %
